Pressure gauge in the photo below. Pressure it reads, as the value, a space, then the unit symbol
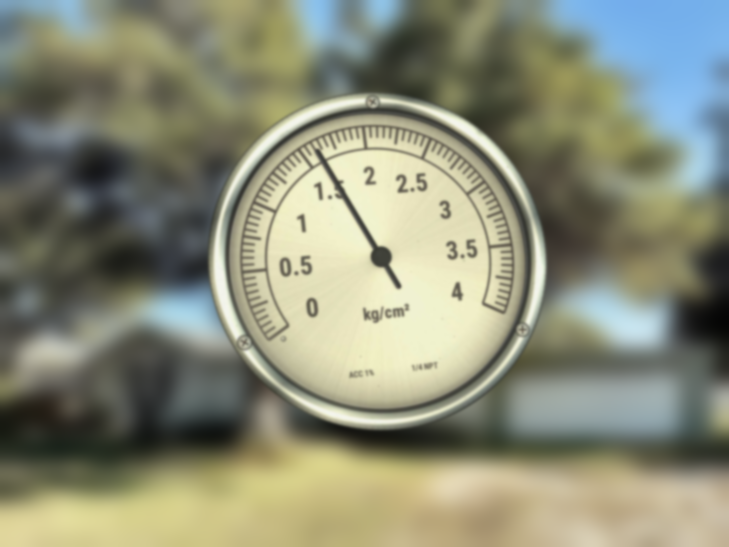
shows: 1.6 kg/cm²
